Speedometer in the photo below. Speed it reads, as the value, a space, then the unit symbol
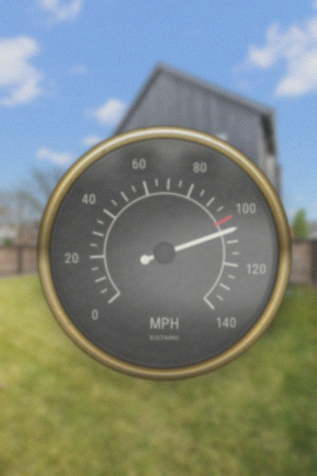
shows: 105 mph
